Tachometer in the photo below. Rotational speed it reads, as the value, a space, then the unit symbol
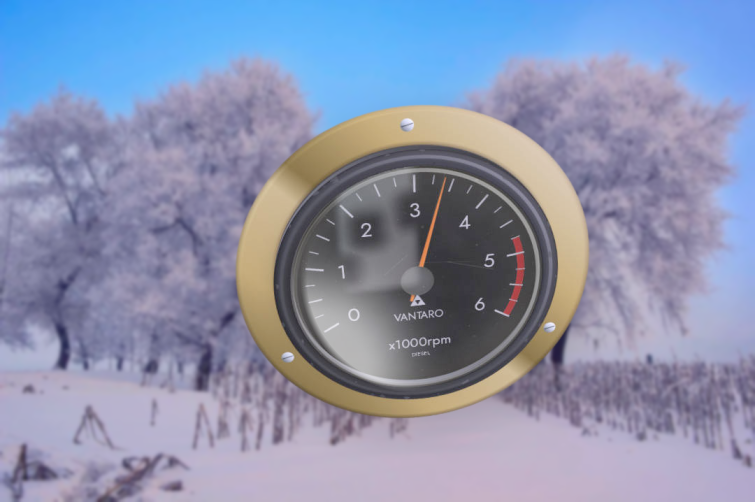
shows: 3375 rpm
